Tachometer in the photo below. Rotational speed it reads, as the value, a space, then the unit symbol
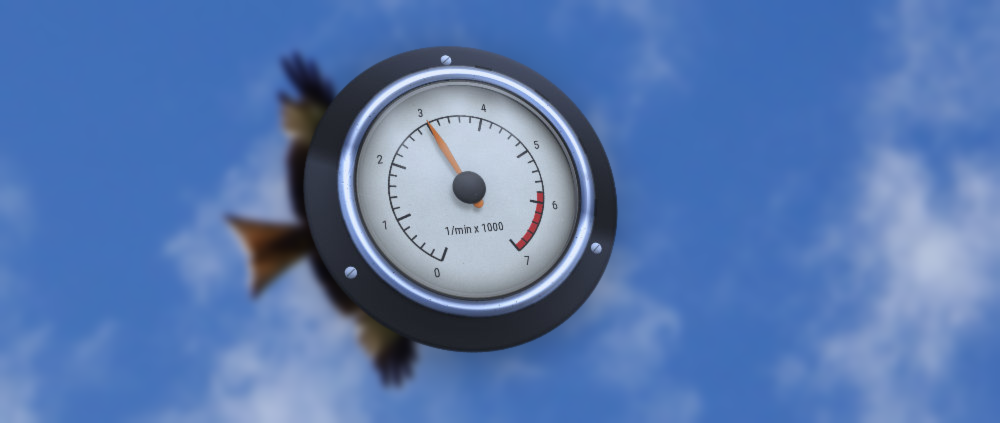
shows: 3000 rpm
